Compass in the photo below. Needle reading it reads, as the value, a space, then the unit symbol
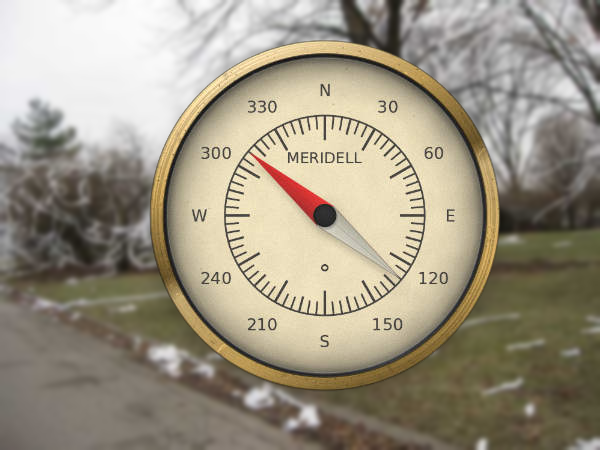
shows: 310 °
